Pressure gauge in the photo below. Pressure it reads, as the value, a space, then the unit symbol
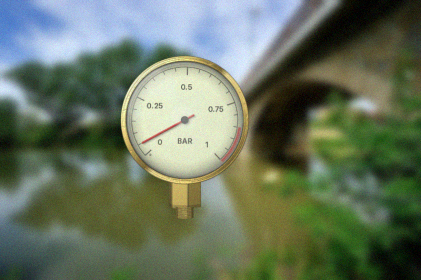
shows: 0.05 bar
